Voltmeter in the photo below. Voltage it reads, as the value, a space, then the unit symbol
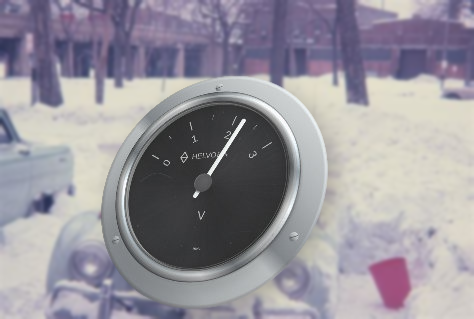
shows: 2.25 V
